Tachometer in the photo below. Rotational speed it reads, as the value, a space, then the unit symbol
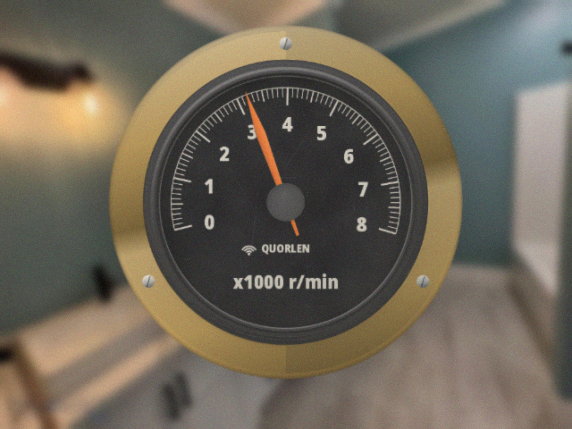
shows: 3200 rpm
